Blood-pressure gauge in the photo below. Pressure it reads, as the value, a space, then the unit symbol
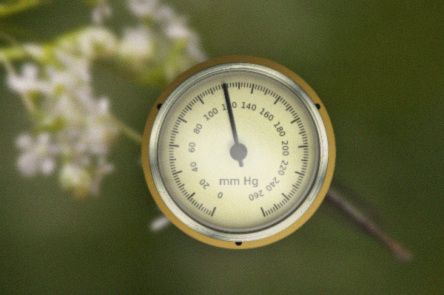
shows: 120 mmHg
